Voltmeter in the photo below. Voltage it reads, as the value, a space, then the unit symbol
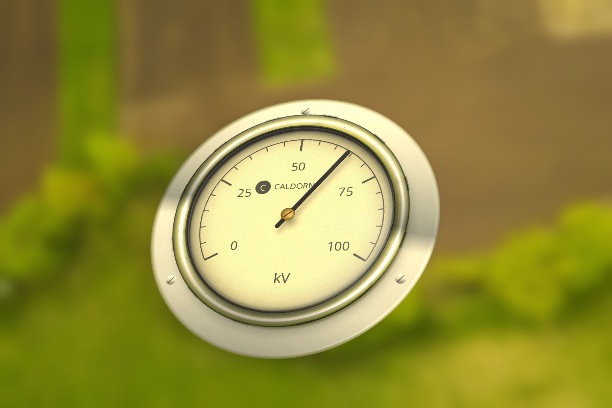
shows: 65 kV
